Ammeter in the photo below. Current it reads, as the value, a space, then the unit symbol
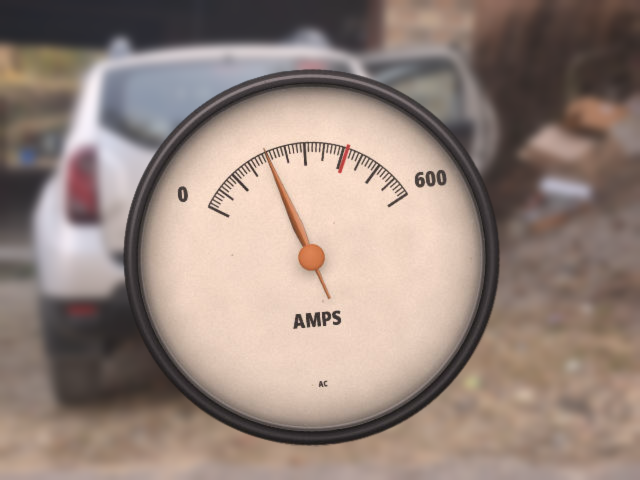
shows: 200 A
